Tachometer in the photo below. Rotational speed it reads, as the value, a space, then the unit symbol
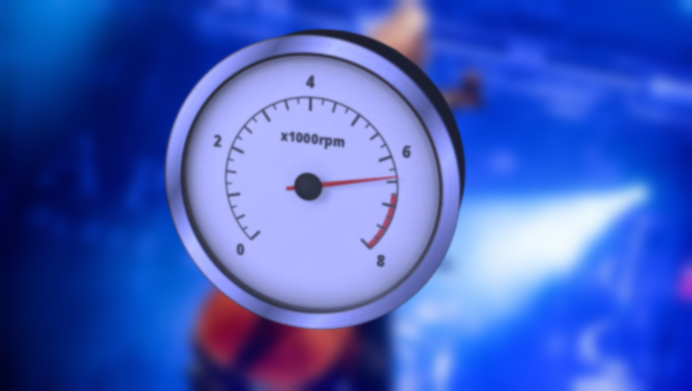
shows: 6375 rpm
